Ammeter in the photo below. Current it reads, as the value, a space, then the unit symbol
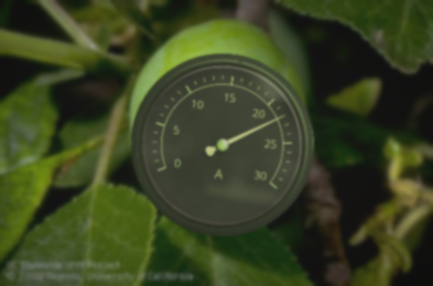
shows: 22 A
